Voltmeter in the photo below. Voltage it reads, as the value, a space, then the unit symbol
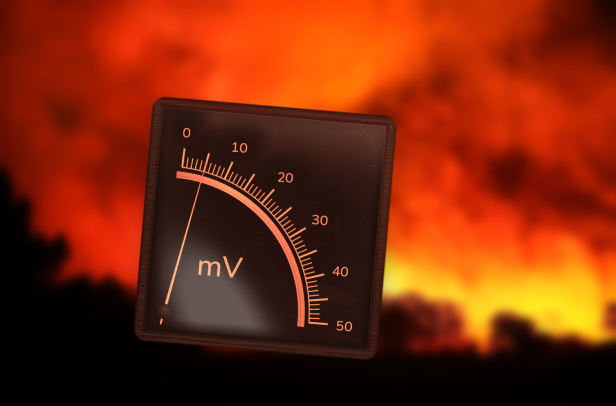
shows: 5 mV
